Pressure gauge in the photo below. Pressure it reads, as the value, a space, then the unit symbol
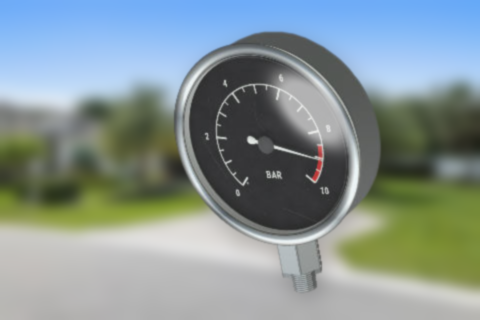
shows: 9 bar
